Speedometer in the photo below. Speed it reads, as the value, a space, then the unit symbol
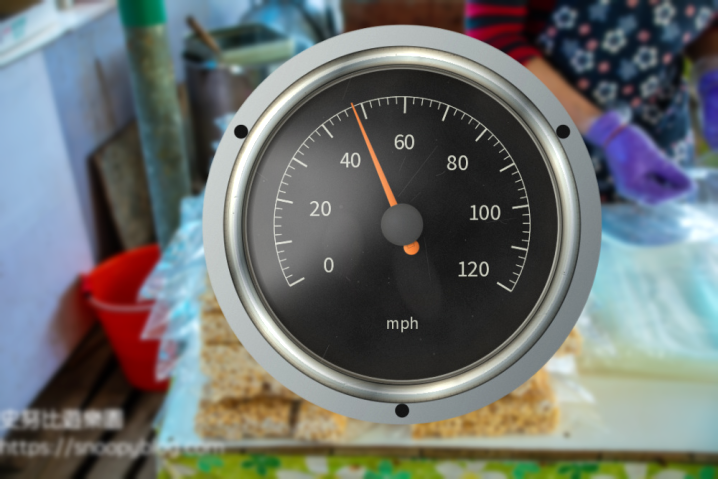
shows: 48 mph
